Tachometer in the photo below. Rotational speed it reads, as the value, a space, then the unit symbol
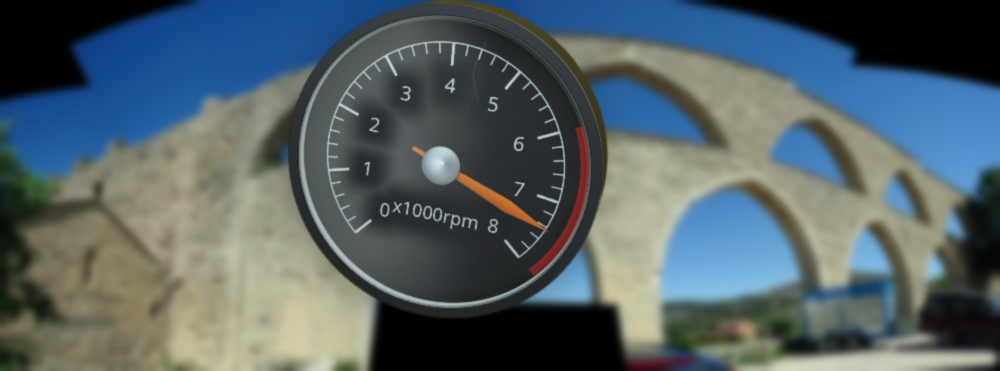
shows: 7400 rpm
